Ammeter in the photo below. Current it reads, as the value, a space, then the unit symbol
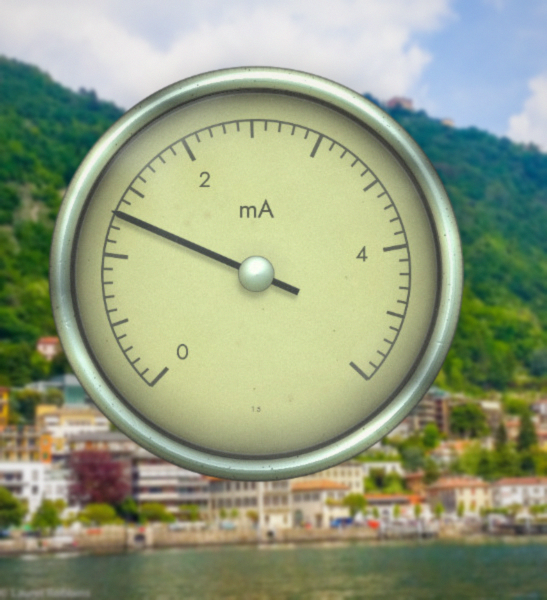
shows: 1.3 mA
